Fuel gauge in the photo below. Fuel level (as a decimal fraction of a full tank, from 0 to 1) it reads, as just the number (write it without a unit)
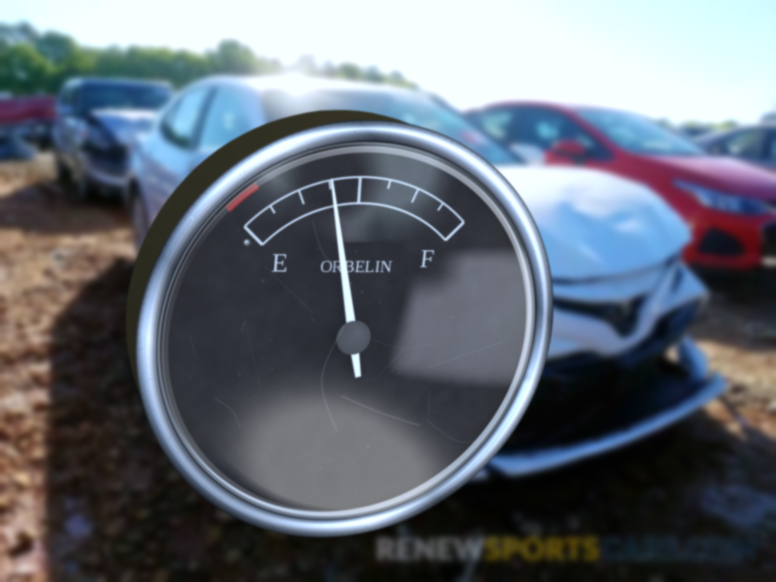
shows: 0.375
